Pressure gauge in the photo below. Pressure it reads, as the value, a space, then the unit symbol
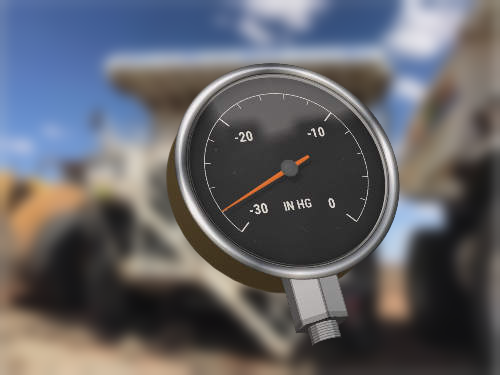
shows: -28 inHg
